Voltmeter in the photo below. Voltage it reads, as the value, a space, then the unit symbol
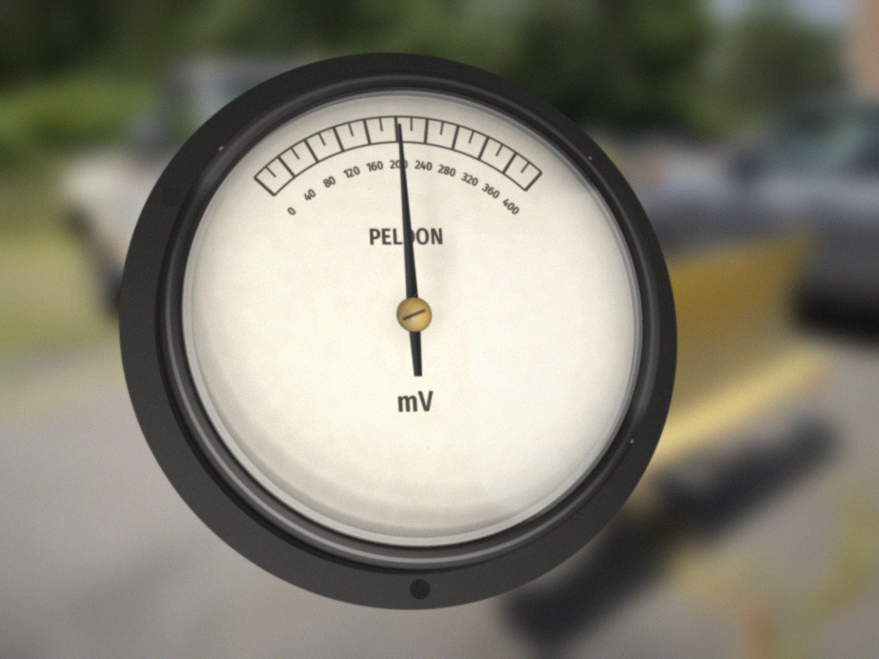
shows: 200 mV
